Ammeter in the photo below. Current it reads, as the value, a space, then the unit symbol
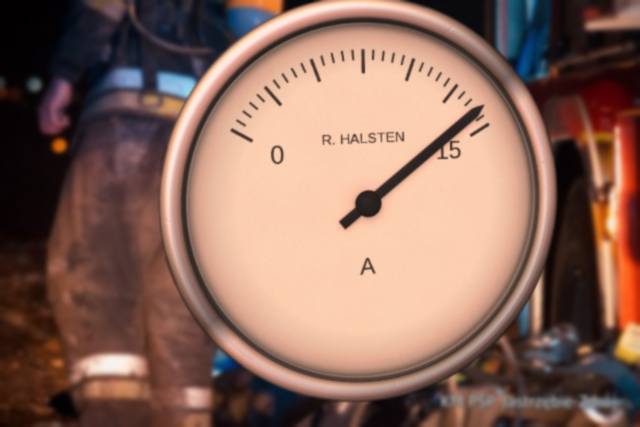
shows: 14 A
